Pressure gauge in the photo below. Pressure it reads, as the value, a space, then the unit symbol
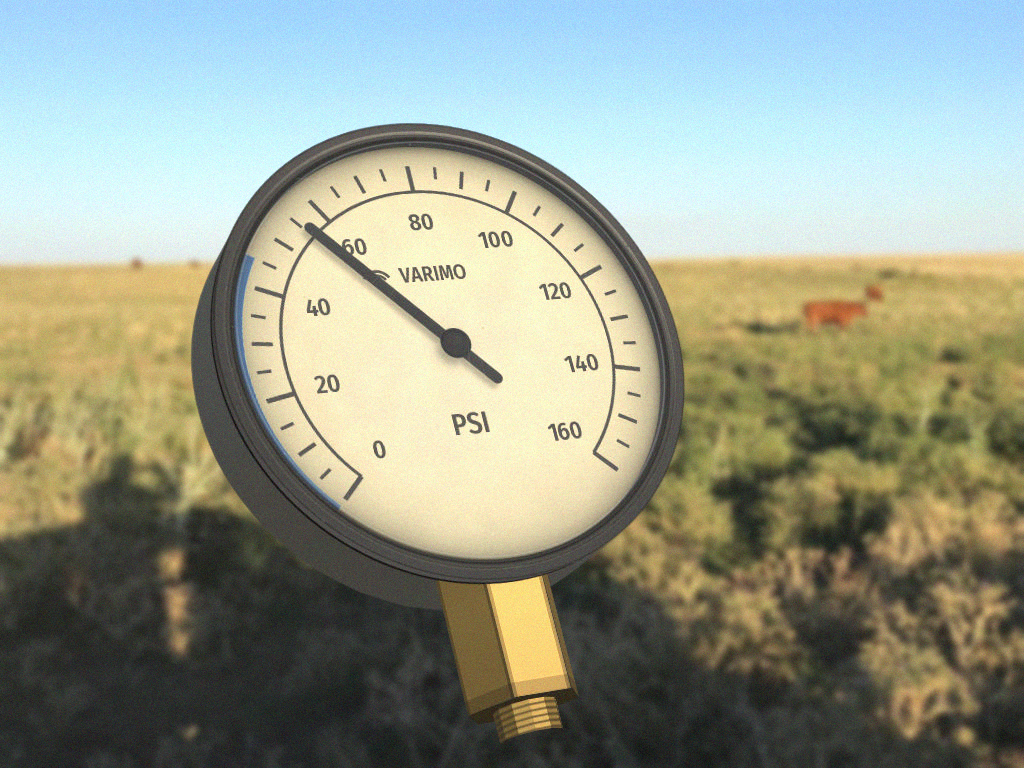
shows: 55 psi
